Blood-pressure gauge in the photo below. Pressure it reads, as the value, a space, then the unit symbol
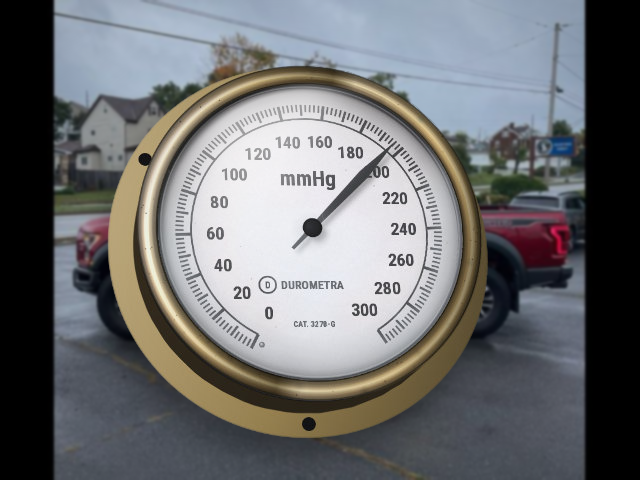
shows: 196 mmHg
